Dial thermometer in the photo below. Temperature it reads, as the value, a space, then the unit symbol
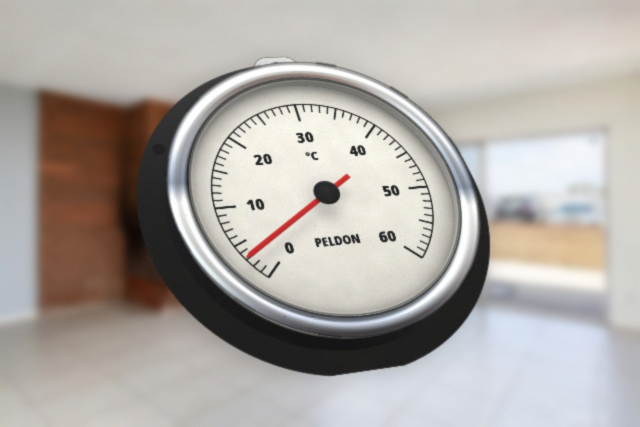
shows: 3 °C
